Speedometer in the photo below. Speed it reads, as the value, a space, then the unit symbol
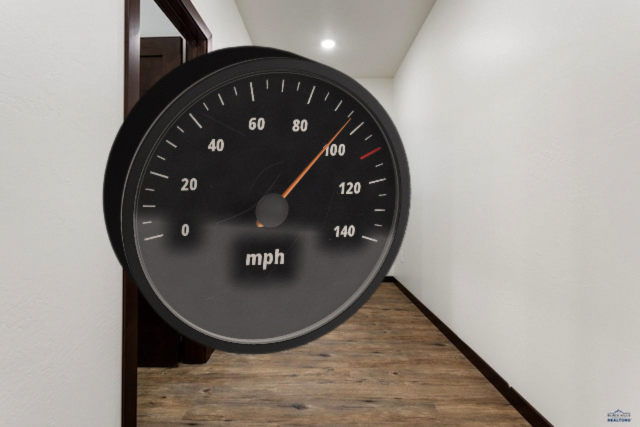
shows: 95 mph
